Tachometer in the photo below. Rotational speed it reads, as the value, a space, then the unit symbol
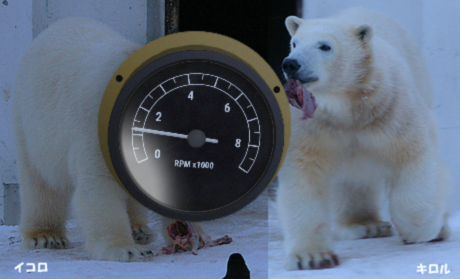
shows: 1250 rpm
